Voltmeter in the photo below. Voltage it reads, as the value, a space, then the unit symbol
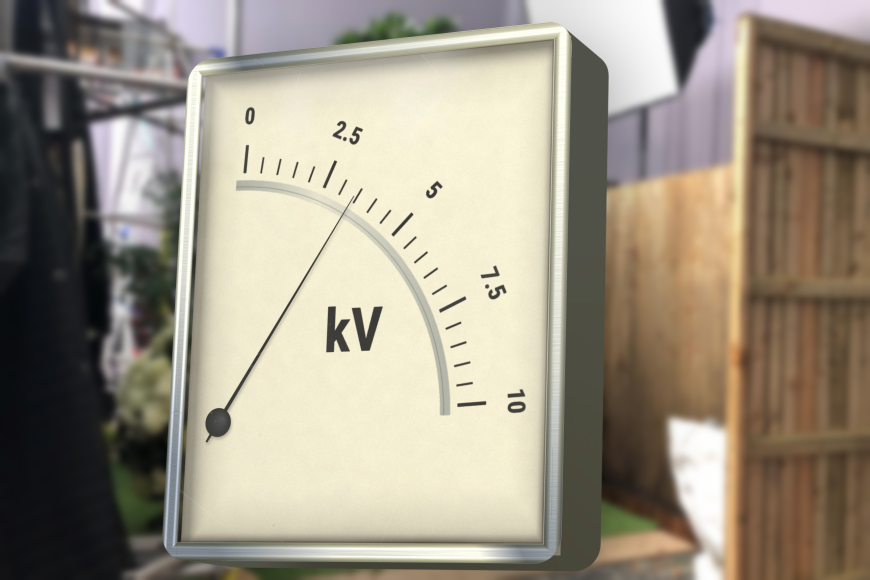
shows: 3.5 kV
